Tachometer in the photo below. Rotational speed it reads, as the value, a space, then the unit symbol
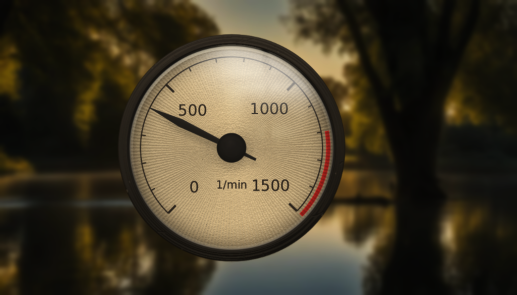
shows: 400 rpm
